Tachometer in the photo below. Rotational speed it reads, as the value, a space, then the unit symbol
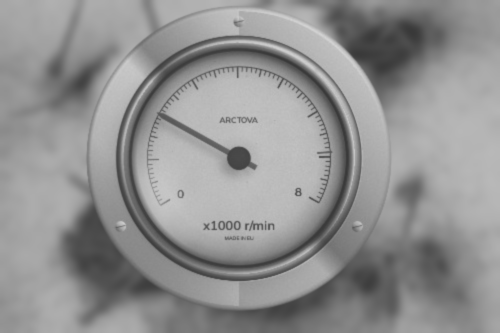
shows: 2000 rpm
